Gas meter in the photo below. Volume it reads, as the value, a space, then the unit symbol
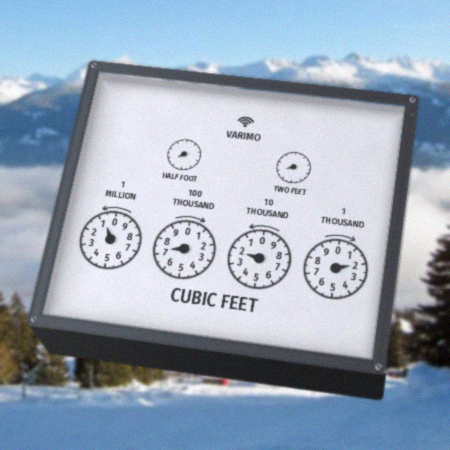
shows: 72200 ft³
